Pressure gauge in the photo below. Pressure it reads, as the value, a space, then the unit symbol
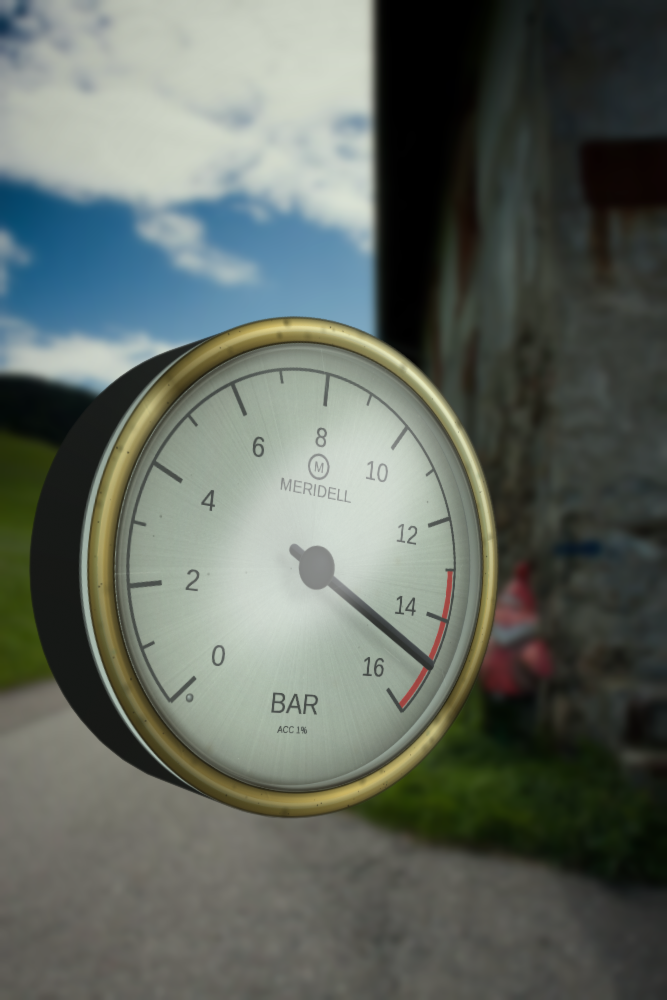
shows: 15 bar
